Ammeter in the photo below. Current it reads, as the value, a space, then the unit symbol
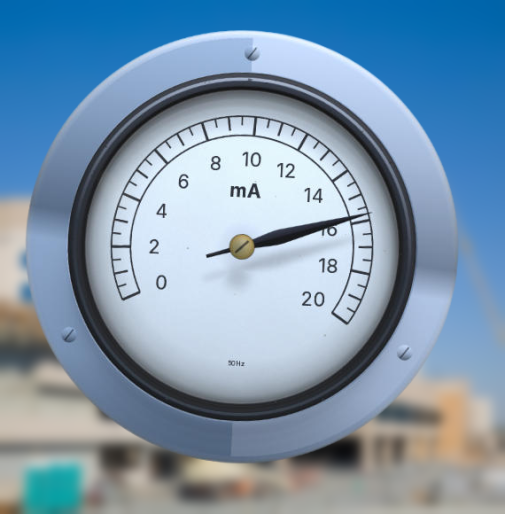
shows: 15.75 mA
